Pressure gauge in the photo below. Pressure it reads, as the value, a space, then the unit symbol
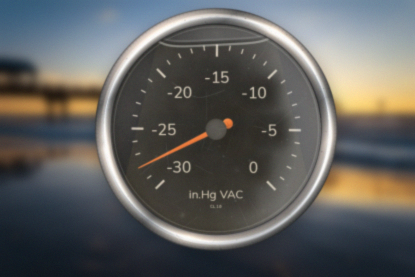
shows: -28 inHg
